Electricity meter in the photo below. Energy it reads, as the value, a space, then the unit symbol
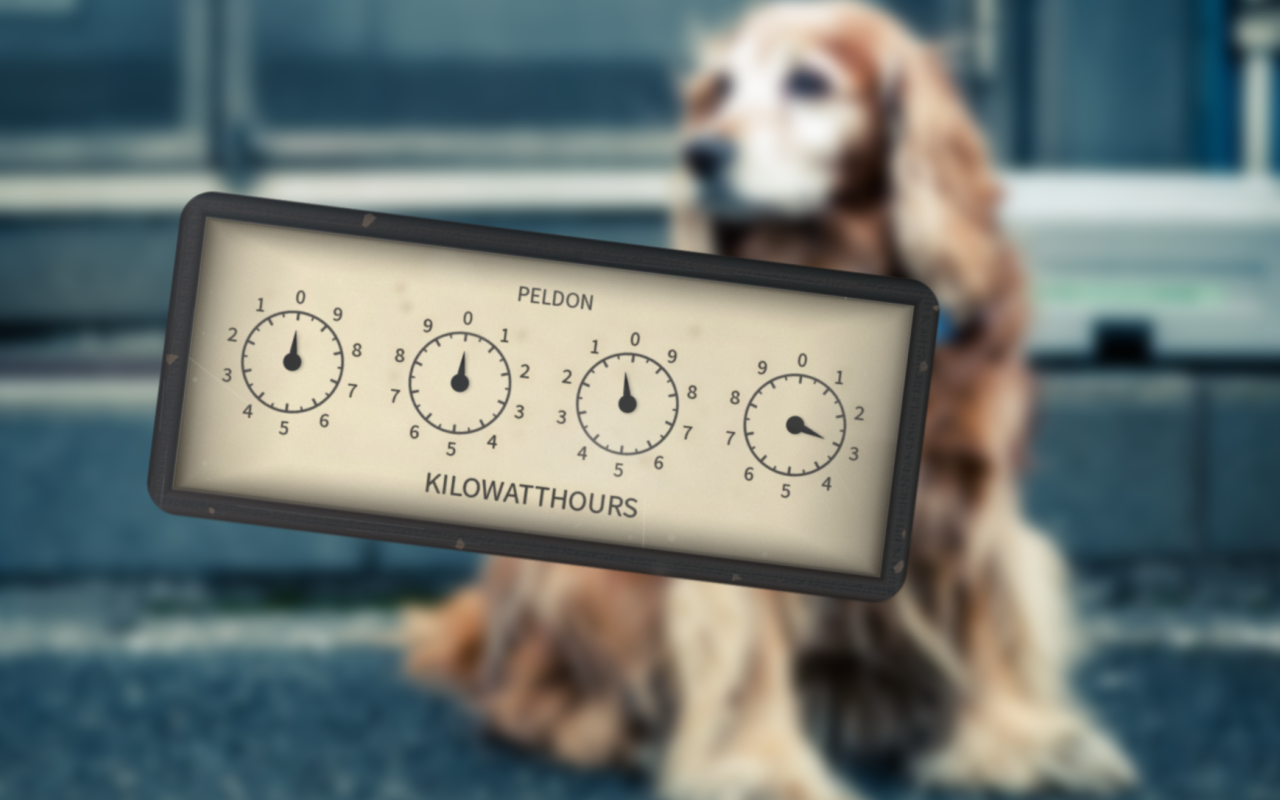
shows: 3 kWh
